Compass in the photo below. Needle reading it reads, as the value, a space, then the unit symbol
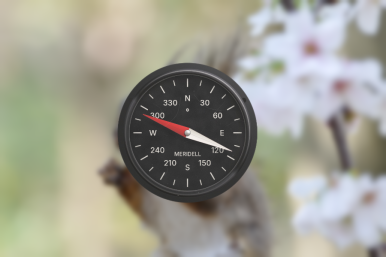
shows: 292.5 °
